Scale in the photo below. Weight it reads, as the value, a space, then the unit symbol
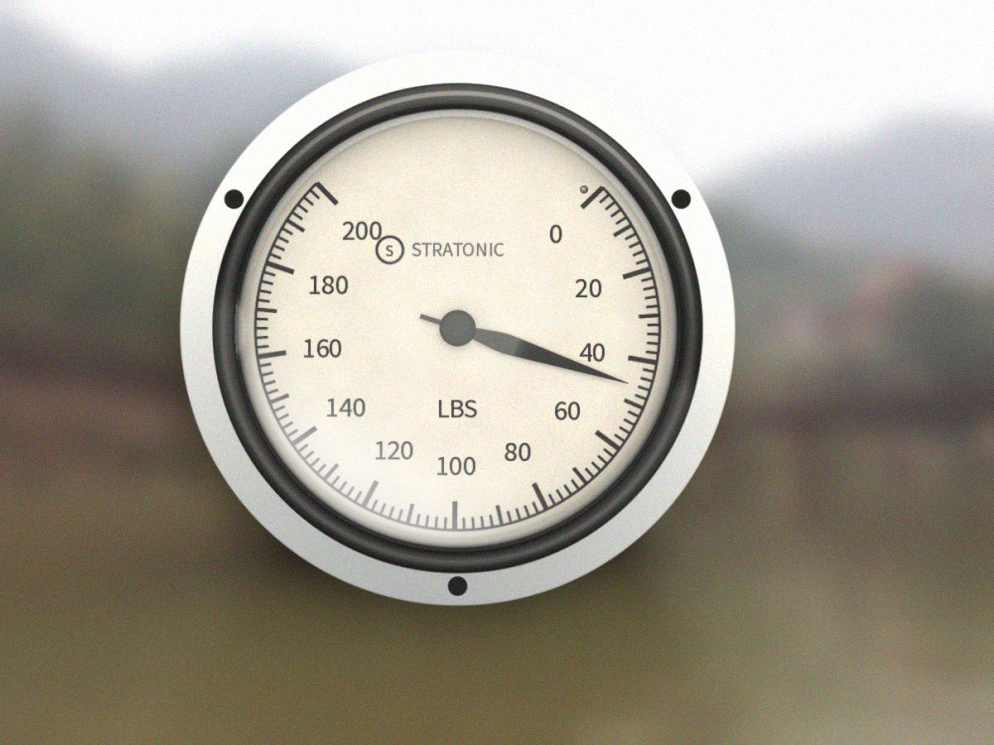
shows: 46 lb
